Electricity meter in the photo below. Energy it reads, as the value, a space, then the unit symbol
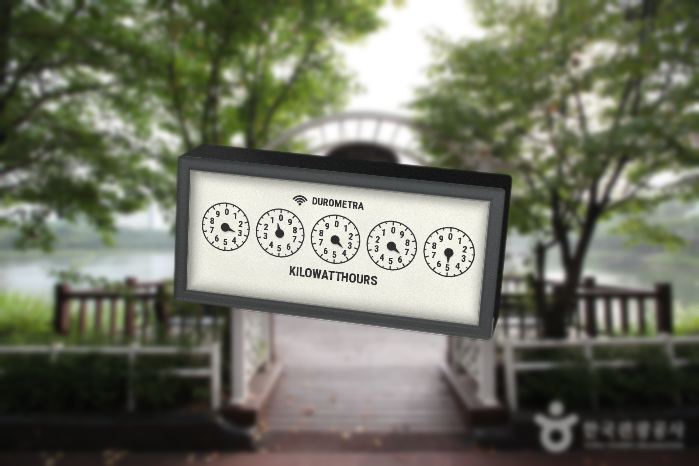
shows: 30365 kWh
